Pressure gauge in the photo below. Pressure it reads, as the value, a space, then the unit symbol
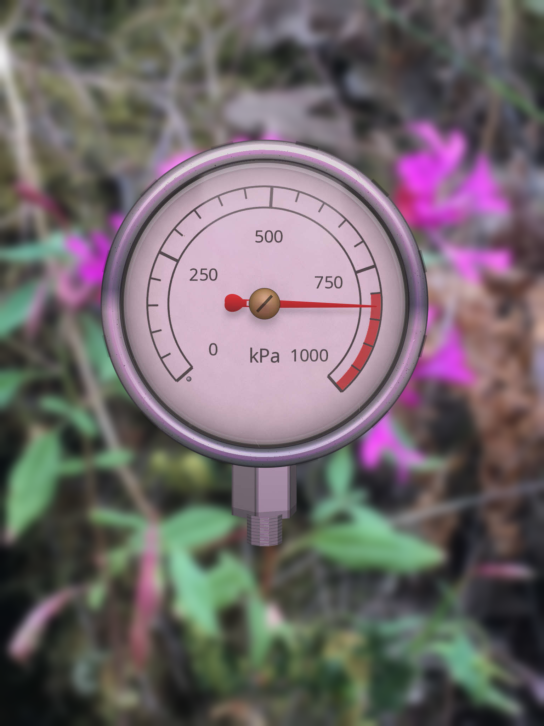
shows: 825 kPa
